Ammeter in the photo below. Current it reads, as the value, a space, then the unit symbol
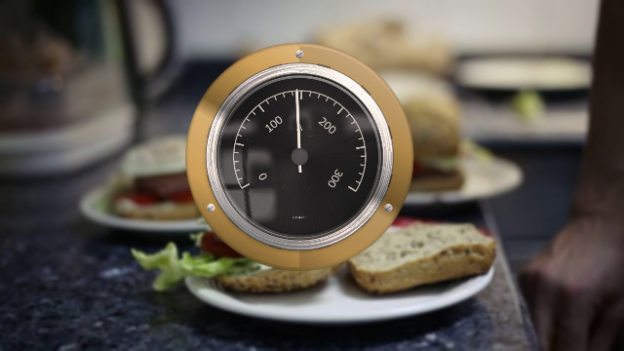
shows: 145 A
